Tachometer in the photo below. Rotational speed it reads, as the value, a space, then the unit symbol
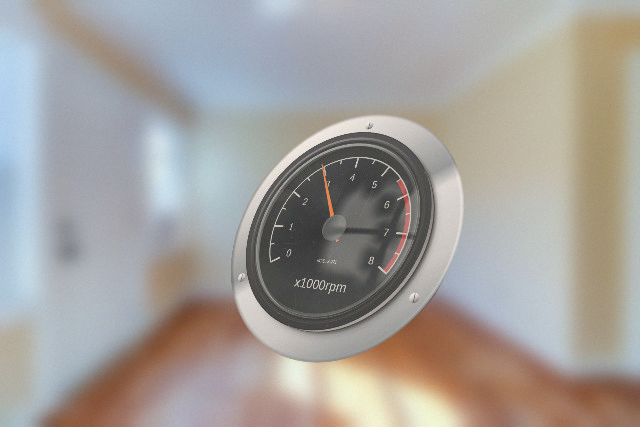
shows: 3000 rpm
